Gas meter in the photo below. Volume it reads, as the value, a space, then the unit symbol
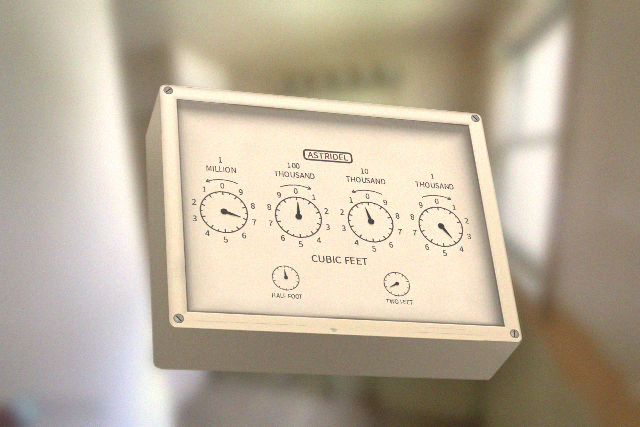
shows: 700400 ft³
